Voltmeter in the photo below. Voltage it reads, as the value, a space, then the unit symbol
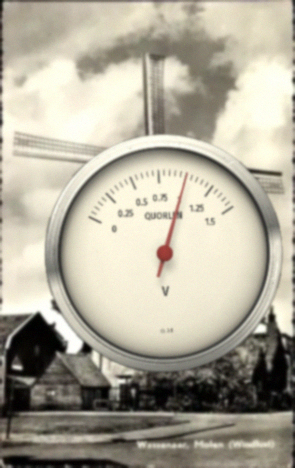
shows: 1 V
